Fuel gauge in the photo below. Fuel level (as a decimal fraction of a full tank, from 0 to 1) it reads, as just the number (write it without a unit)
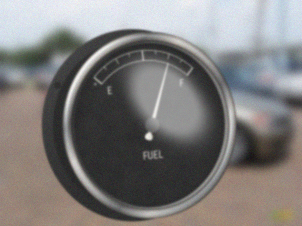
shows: 0.75
